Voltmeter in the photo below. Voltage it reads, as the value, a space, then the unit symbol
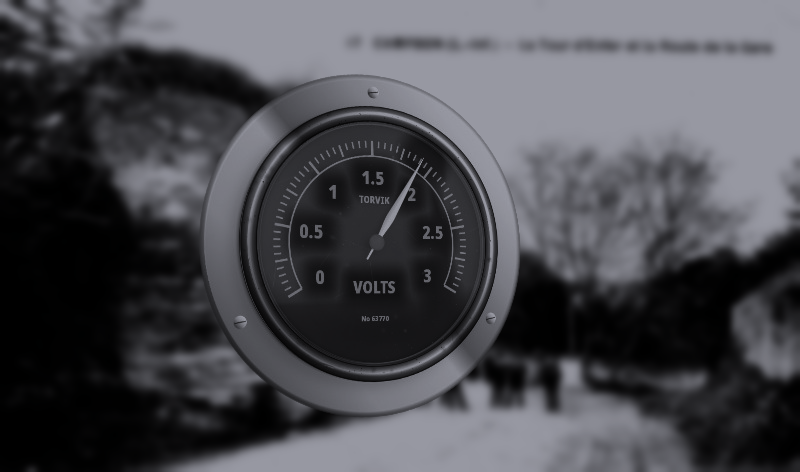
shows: 1.9 V
